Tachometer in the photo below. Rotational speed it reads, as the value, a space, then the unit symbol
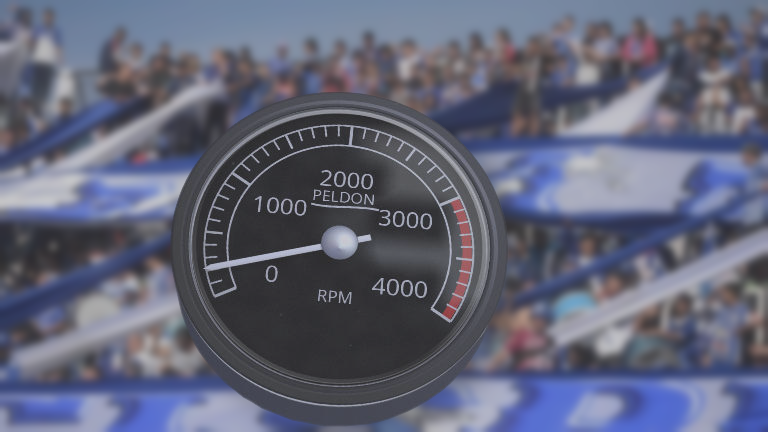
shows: 200 rpm
